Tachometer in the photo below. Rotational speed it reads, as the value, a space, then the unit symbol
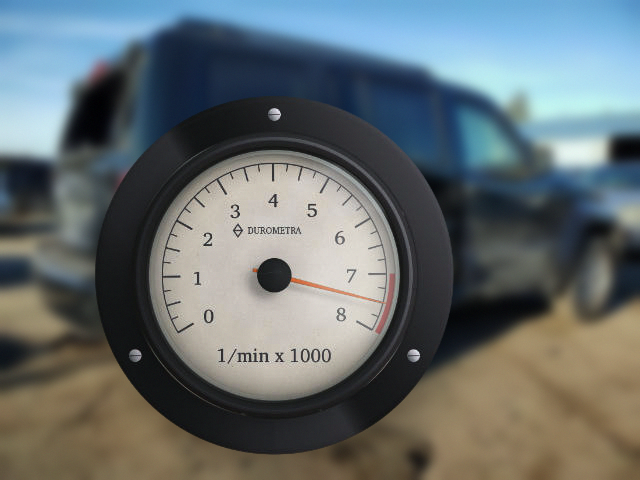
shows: 7500 rpm
